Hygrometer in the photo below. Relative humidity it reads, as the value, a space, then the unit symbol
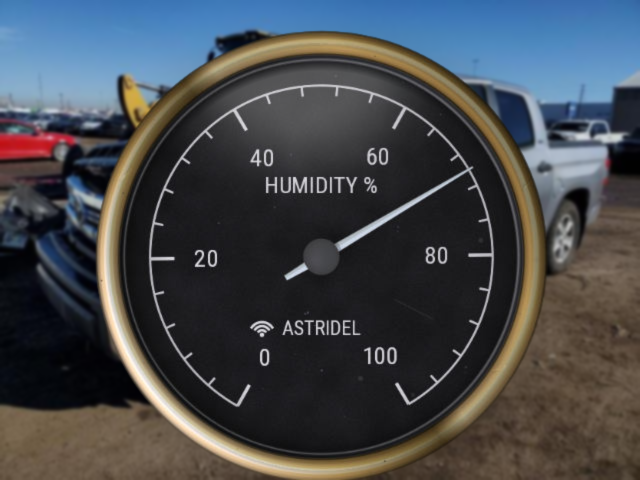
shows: 70 %
